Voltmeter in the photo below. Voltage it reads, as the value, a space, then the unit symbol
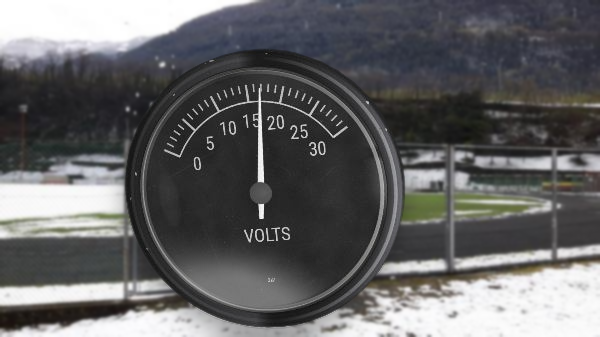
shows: 17 V
